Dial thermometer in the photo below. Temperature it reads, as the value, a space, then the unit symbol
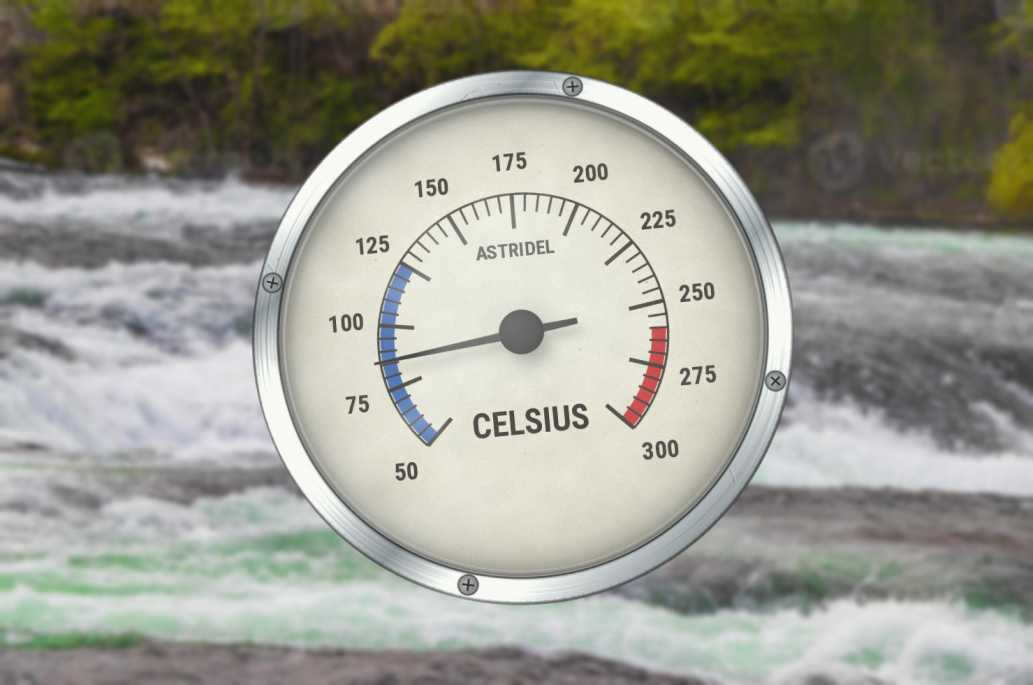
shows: 85 °C
